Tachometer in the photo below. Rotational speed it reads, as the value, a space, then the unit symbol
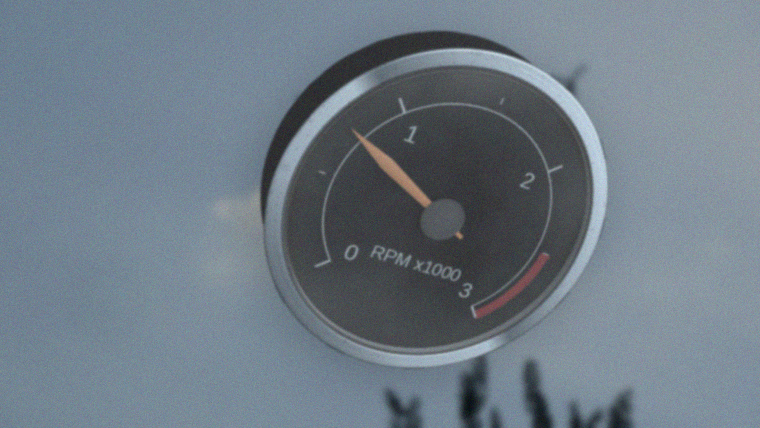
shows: 750 rpm
